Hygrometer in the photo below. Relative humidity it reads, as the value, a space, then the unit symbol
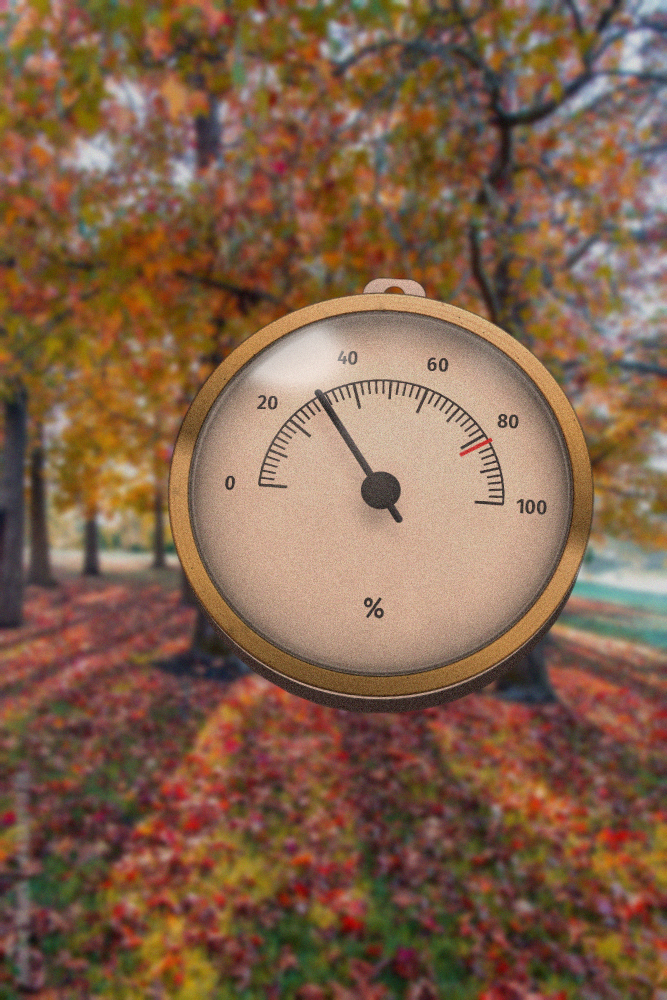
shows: 30 %
